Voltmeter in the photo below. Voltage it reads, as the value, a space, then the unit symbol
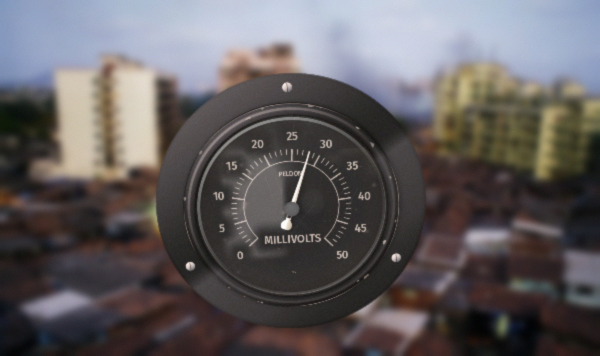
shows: 28 mV
